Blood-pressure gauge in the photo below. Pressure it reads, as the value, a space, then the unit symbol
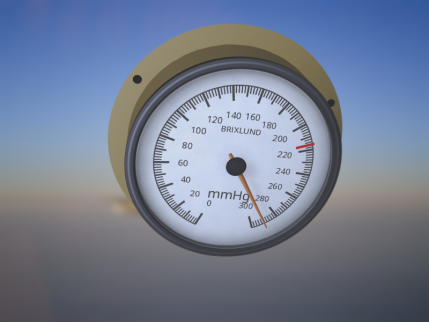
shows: 290 mmHg
